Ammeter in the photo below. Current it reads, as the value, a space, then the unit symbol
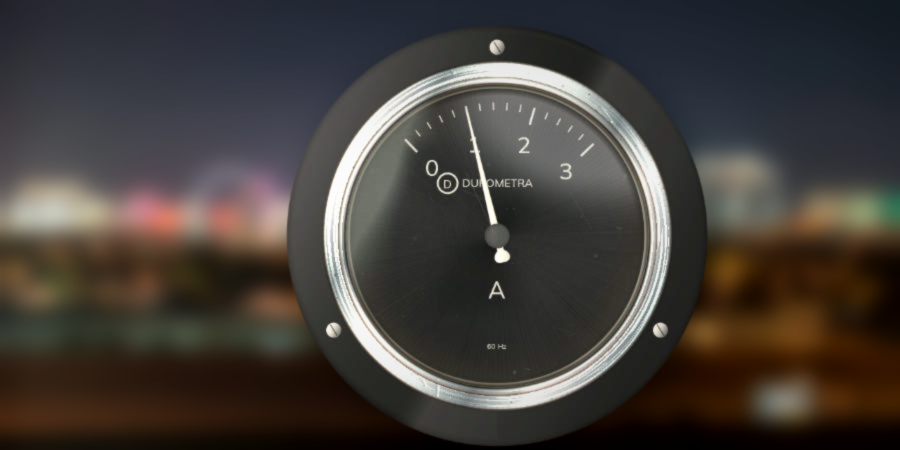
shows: 1 A
